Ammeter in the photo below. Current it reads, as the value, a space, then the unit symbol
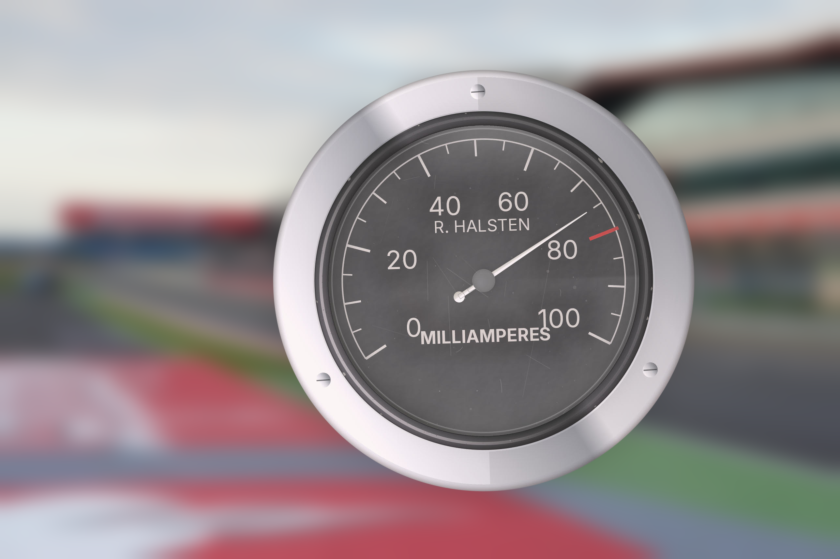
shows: 75 mA
